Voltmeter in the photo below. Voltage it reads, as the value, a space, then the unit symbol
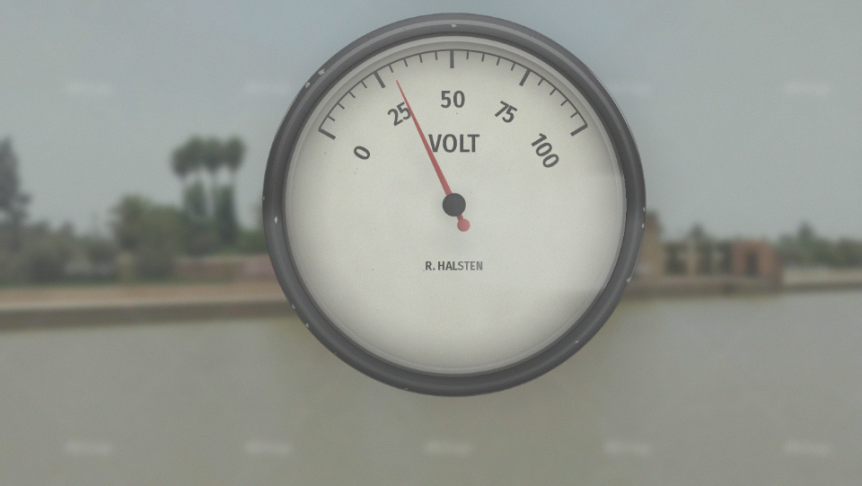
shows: 30 V
